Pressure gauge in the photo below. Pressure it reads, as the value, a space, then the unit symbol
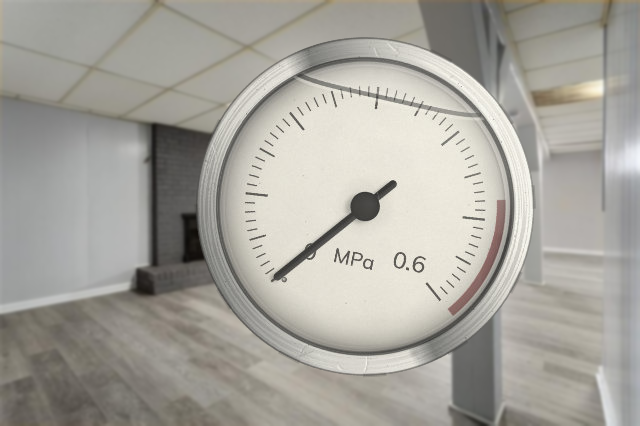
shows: 0 MPa
